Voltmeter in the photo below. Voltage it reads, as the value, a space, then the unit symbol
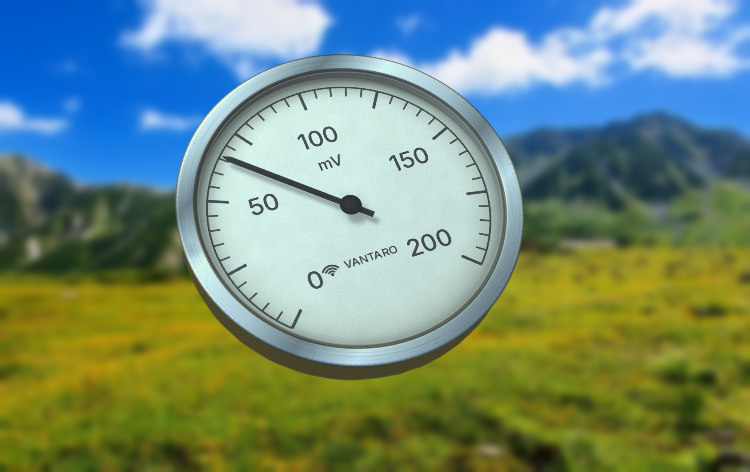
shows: 65 mV
